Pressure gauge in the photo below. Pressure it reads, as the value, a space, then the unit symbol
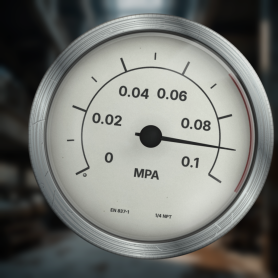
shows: 0.09 MPa
